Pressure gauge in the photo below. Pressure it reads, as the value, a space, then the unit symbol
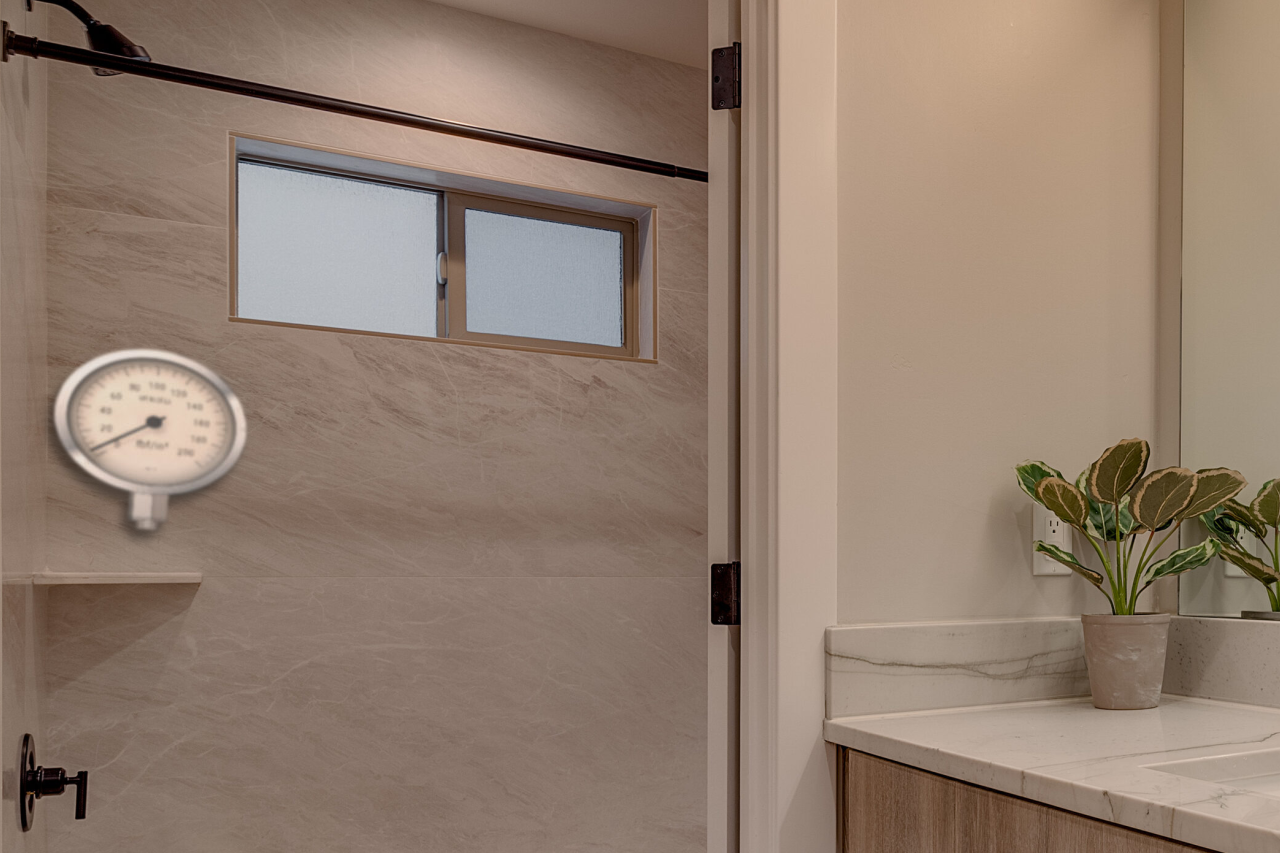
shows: 5 psi
